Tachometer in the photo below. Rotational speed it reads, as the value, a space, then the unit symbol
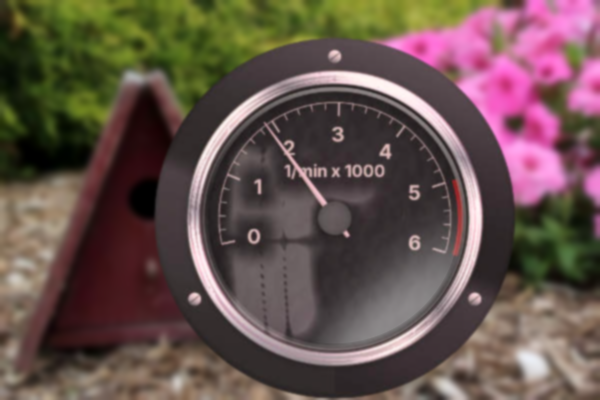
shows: 1900 rpm
